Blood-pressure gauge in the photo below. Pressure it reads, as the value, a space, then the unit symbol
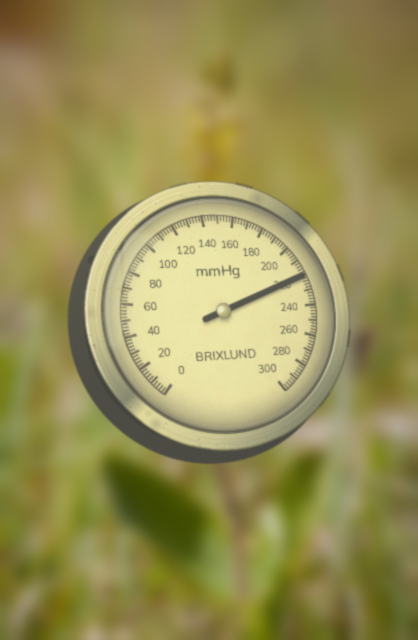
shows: 220 mmHg
